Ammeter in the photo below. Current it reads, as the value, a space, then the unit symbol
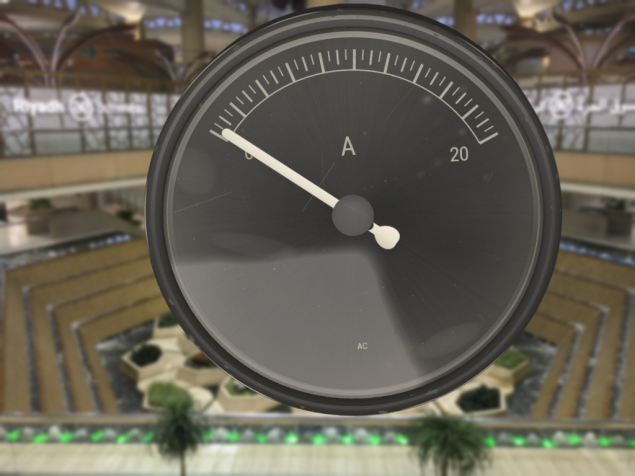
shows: 0.5 A
